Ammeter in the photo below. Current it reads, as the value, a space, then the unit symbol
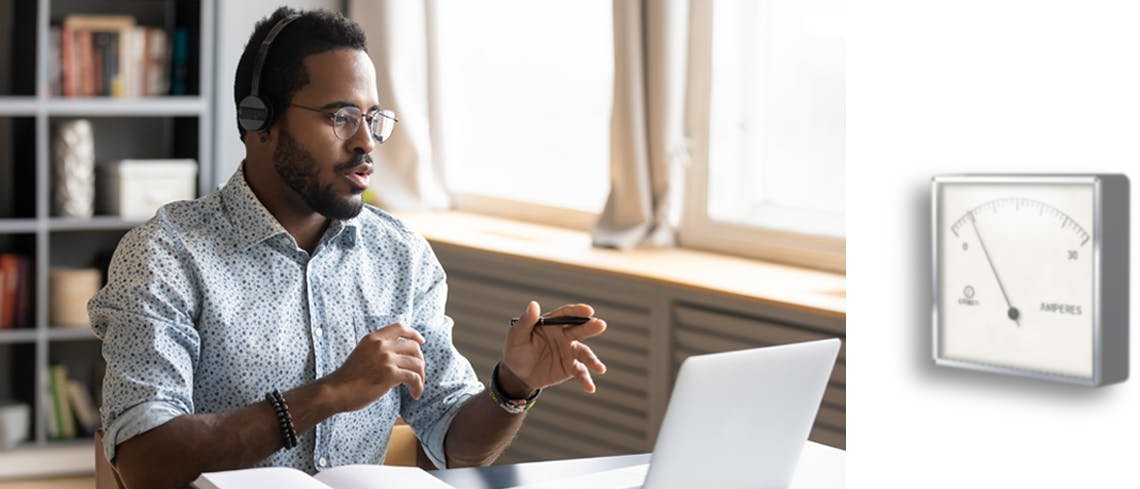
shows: 5 A
